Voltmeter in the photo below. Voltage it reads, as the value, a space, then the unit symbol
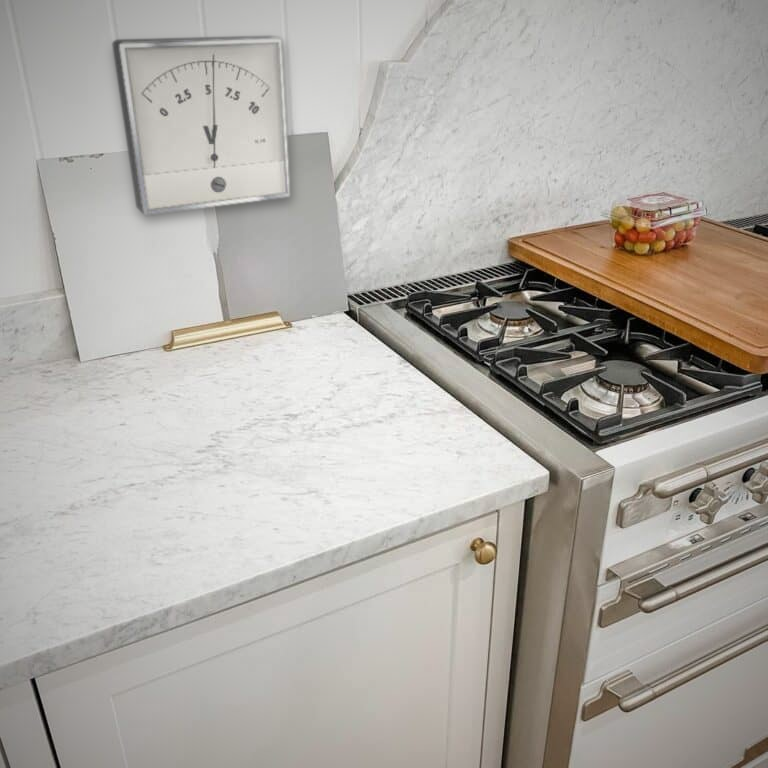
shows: 5.5 V
